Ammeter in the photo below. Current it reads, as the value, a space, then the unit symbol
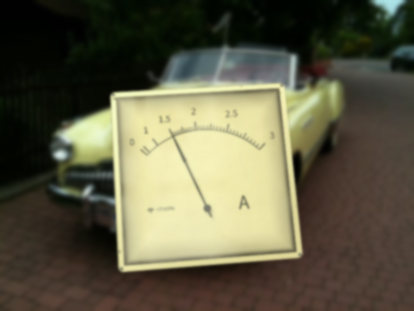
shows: 1.5 A
